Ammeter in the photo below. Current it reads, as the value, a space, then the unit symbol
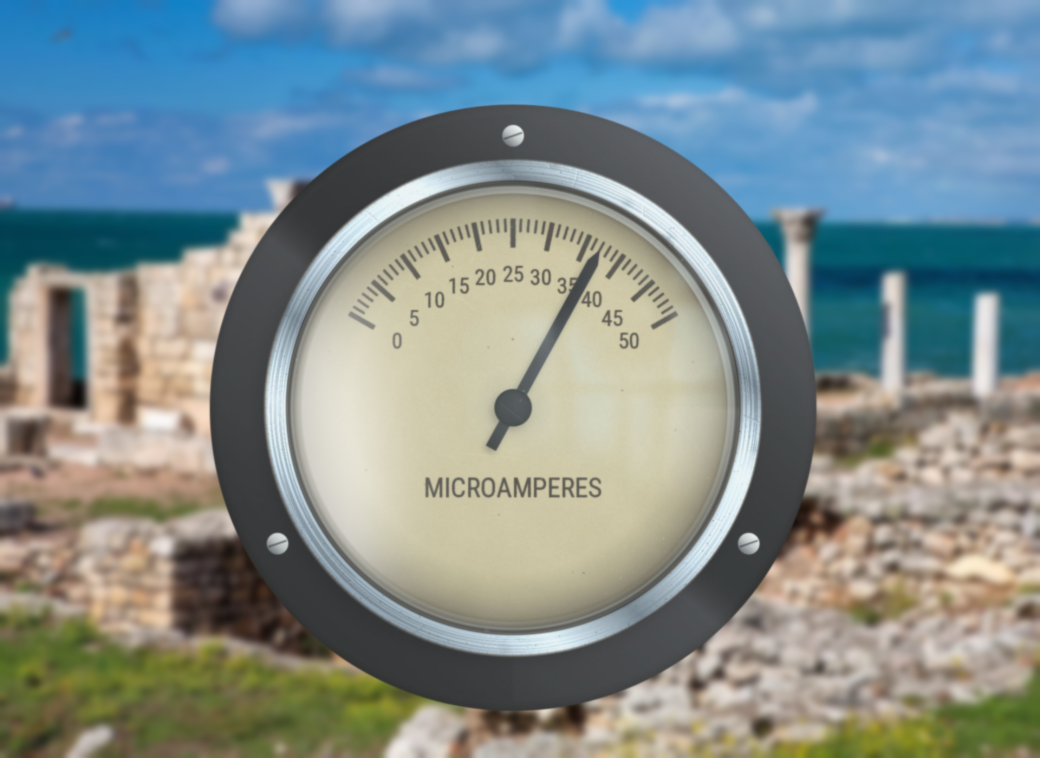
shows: 37 µA
